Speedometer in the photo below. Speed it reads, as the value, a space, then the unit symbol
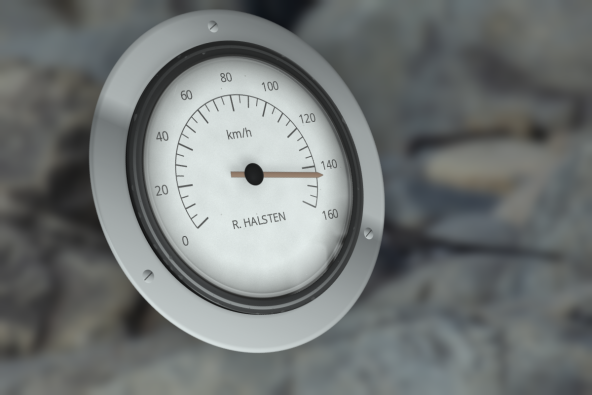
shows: 145 km/h
